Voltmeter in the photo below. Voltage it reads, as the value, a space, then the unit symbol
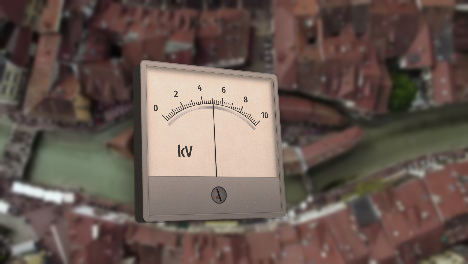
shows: 5 kV
